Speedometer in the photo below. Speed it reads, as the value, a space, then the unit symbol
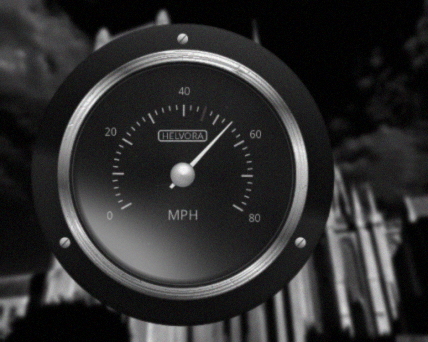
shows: 54 mph
